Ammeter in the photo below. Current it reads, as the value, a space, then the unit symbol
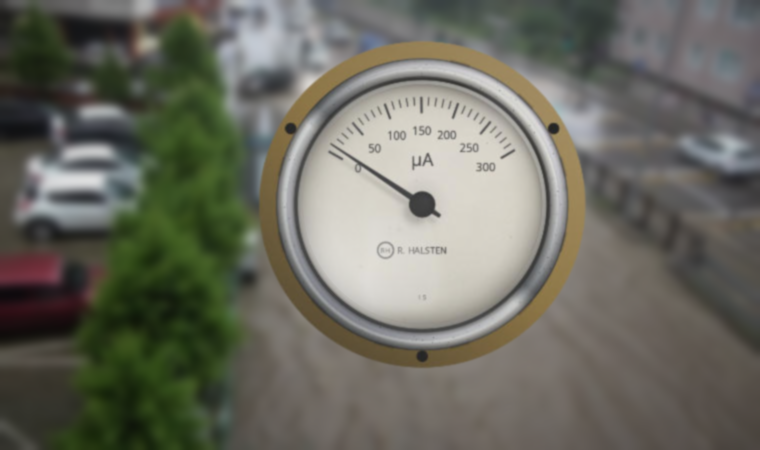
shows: 10 µA
